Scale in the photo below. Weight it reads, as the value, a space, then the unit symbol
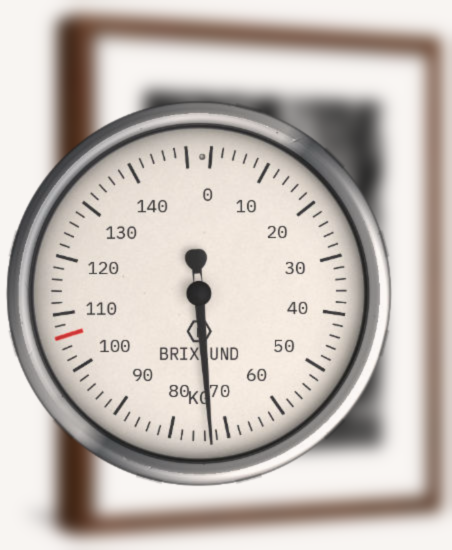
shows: 73 kg
